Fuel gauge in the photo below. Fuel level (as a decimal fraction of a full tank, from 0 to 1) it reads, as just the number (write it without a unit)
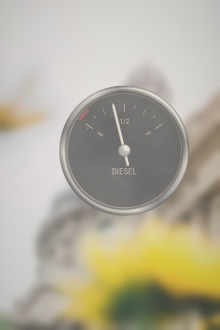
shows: 0.375
